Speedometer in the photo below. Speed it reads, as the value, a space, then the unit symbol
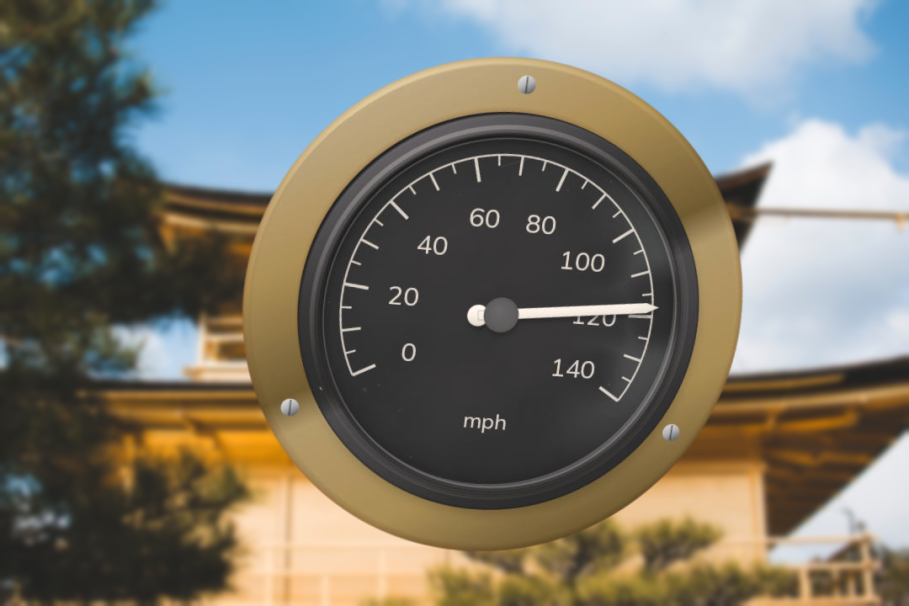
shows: 117.5 mph
